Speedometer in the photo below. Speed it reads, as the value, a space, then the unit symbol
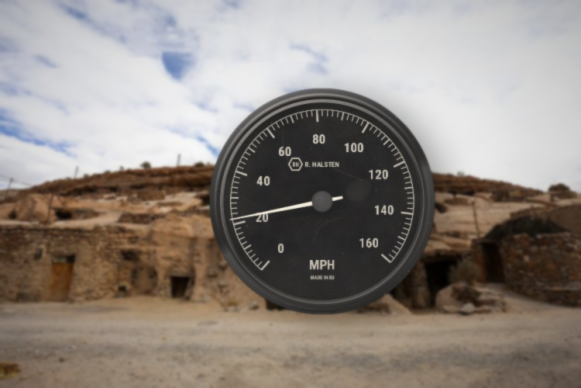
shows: 22 mph
